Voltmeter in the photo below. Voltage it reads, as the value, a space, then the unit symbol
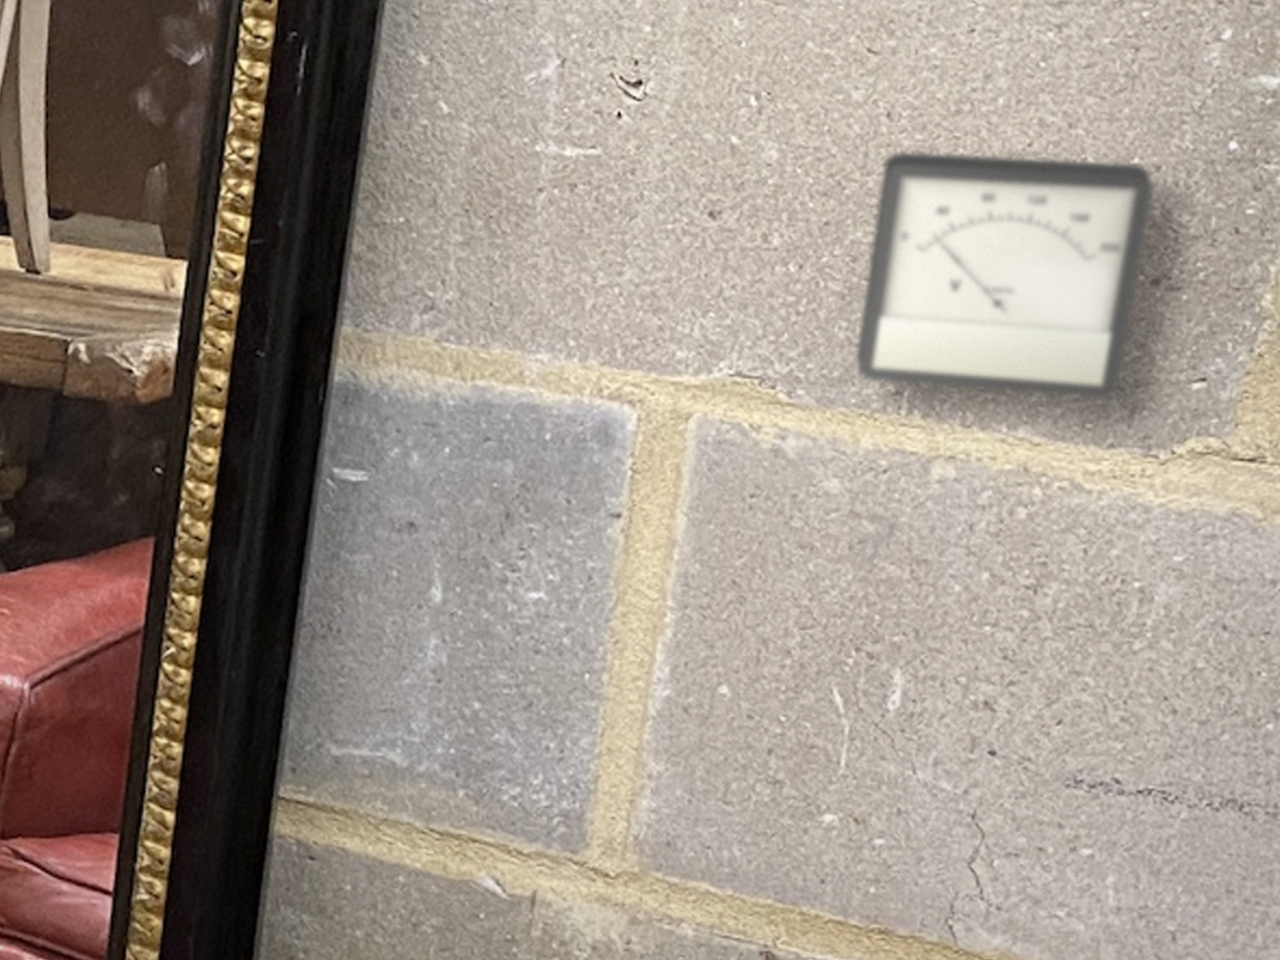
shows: 20 V
